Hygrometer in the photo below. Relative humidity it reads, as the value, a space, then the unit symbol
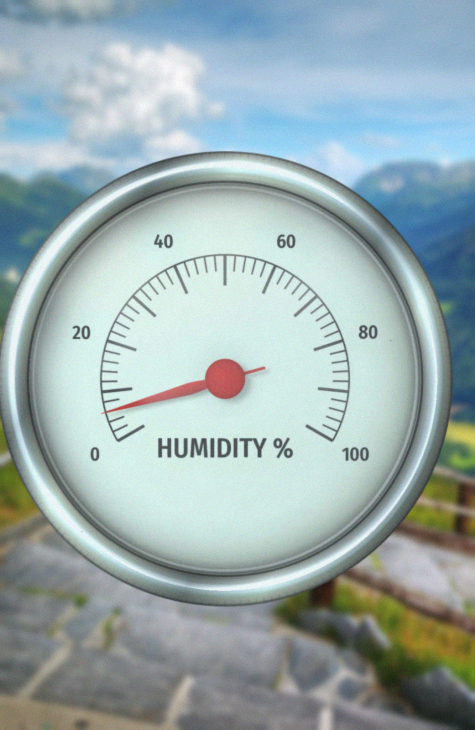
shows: 6 %
